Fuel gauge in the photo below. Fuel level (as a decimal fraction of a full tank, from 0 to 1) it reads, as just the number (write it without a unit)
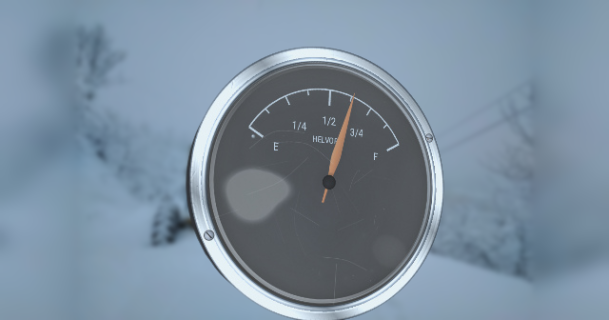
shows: 0.625
